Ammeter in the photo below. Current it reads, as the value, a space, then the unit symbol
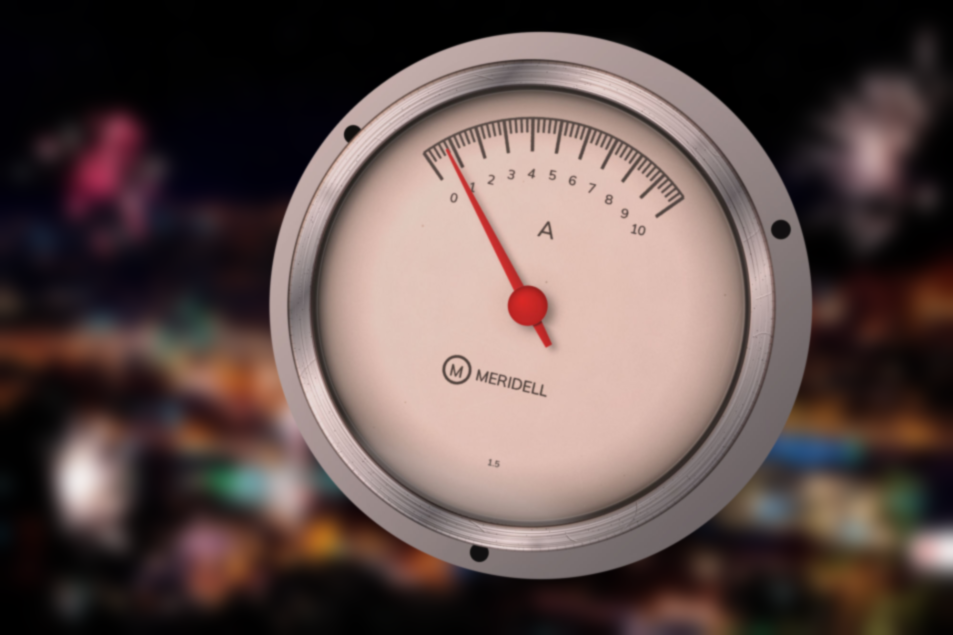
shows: 0.8 A
